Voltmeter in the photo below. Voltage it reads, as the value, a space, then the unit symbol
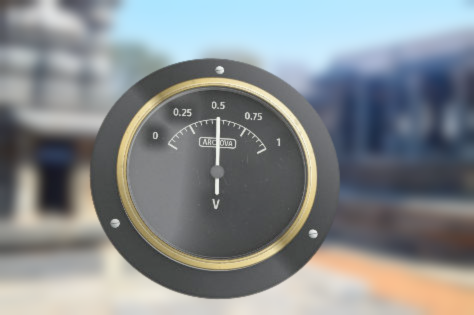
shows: 0.5 V
